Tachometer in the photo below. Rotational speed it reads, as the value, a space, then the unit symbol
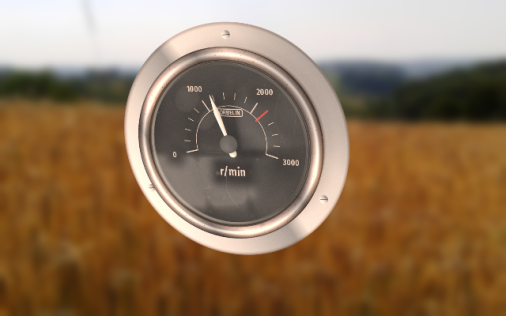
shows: 1200 rpm
